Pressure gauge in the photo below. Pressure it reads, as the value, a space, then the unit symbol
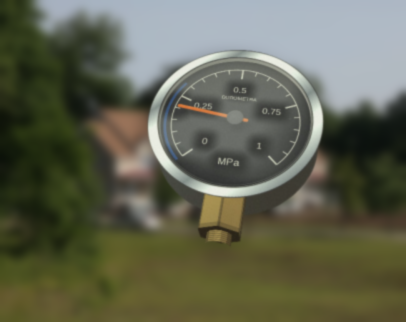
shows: 0.2 MPa
